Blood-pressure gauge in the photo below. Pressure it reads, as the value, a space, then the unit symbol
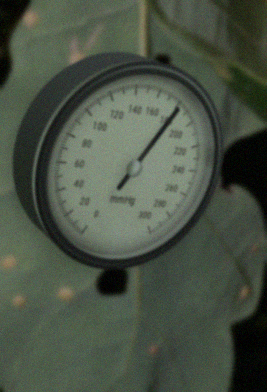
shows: 180 mmHg
